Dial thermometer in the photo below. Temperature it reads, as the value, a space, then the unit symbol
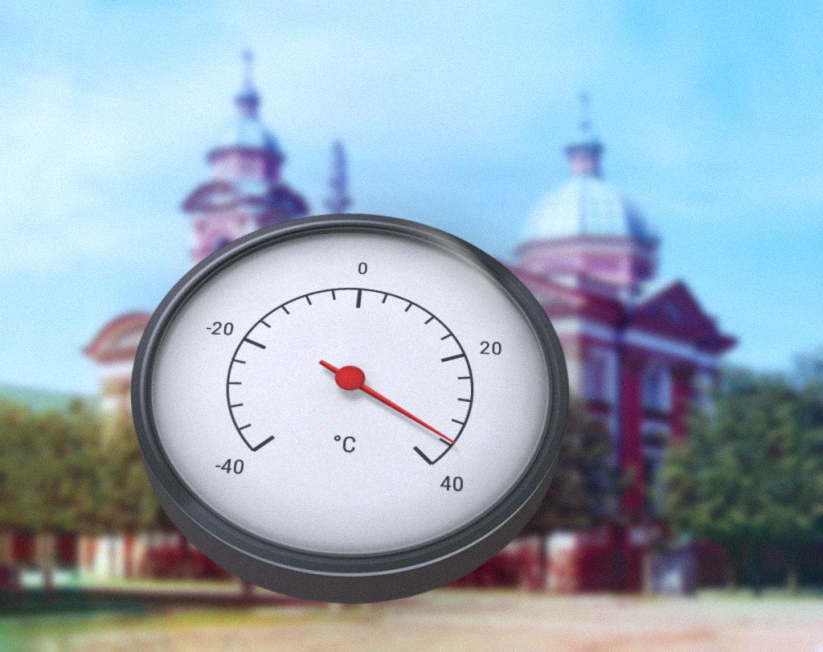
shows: 36 °C
